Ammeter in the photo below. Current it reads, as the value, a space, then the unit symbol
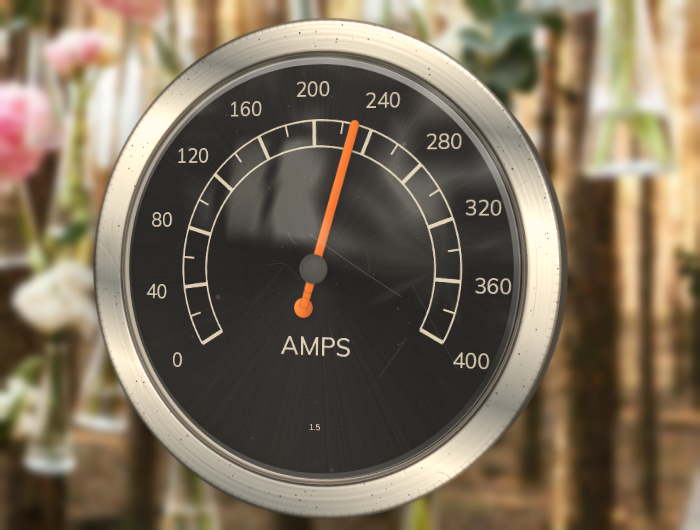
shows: 230 A
